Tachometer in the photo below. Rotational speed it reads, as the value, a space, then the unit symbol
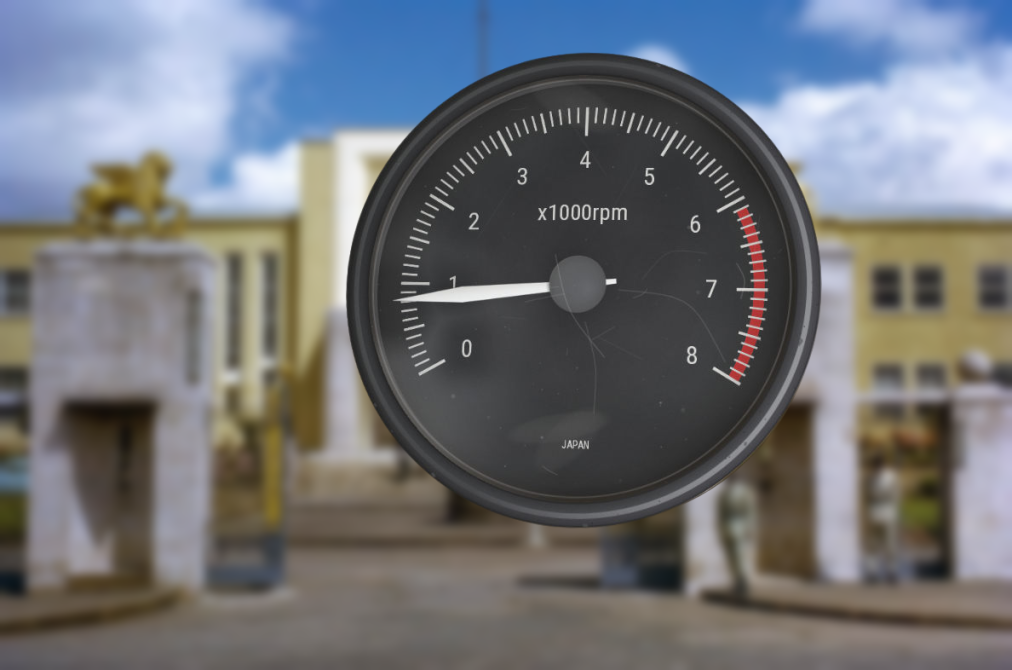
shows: 800 rpm
